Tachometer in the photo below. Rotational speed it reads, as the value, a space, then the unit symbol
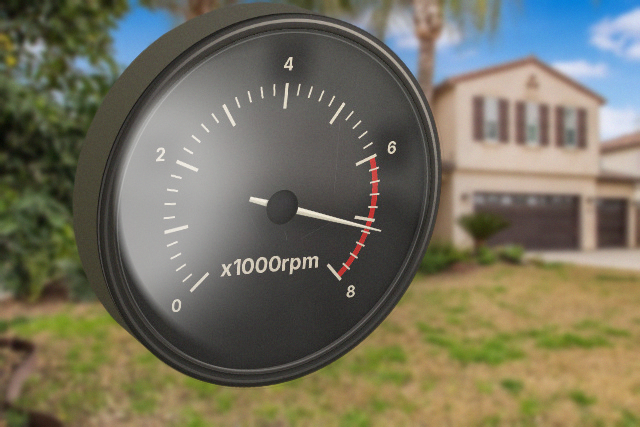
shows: 7100 rpm
